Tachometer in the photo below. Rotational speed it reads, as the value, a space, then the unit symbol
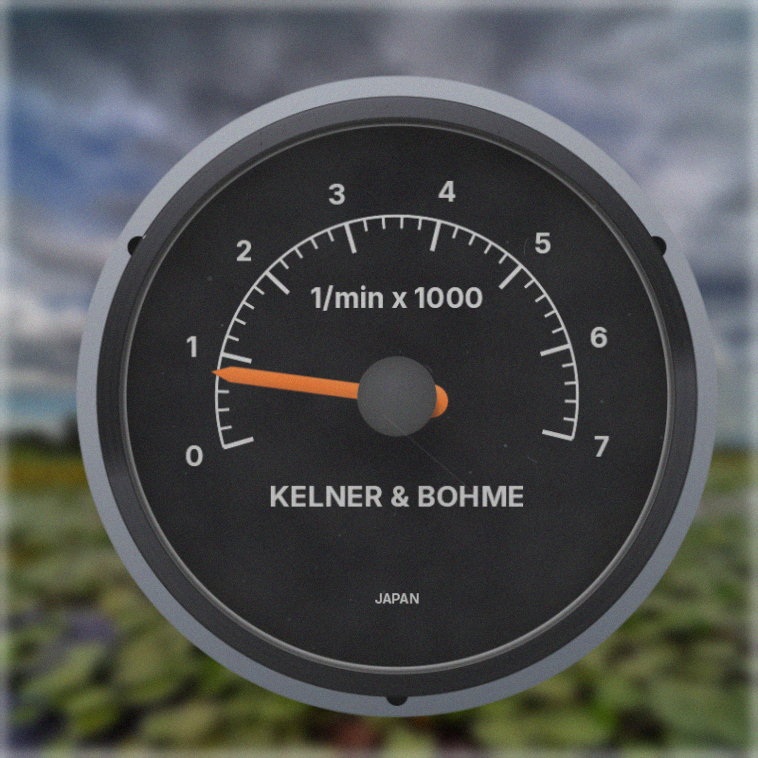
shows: 800 rpm
